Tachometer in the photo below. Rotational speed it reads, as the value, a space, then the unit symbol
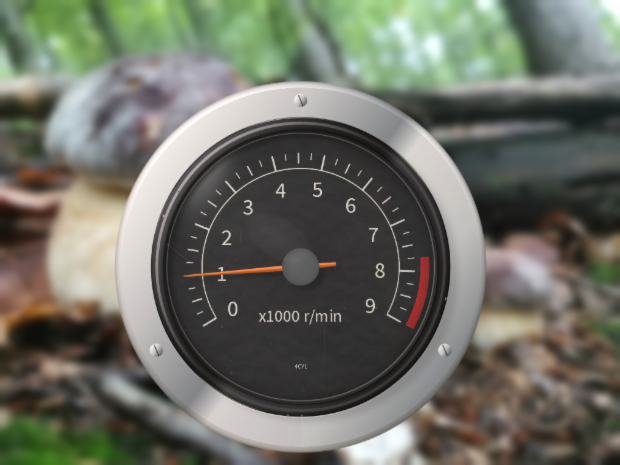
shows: 1000 rpm
